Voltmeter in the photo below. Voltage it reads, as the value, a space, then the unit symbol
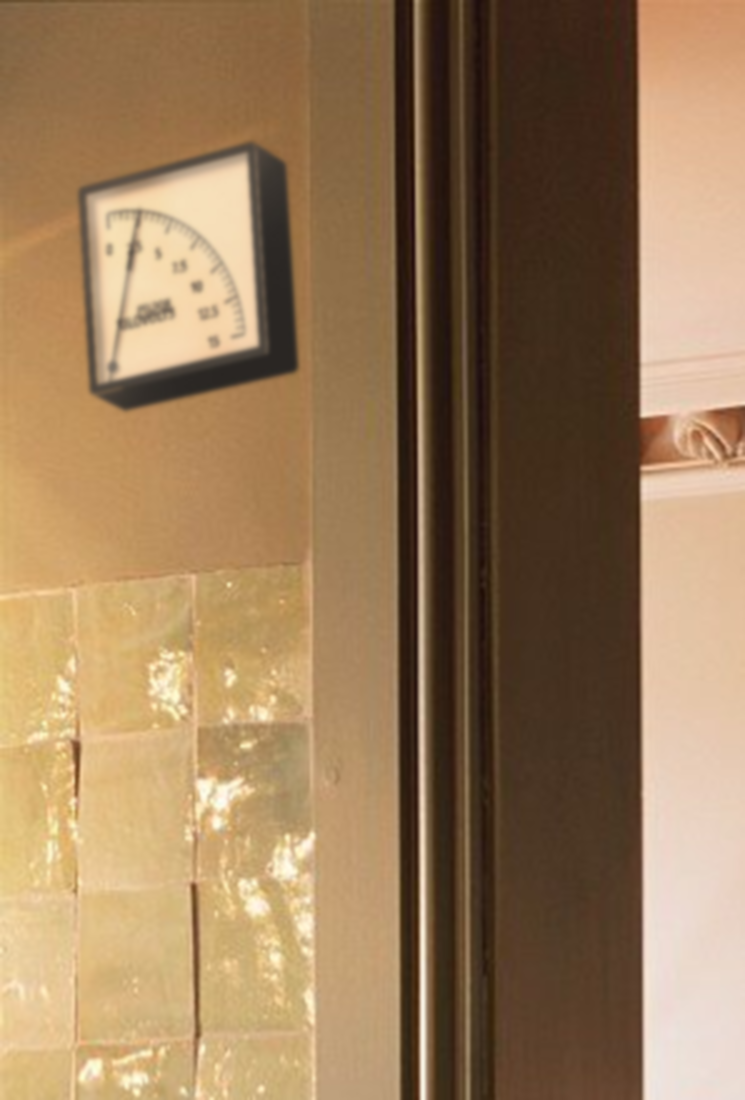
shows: 2.5 kV
